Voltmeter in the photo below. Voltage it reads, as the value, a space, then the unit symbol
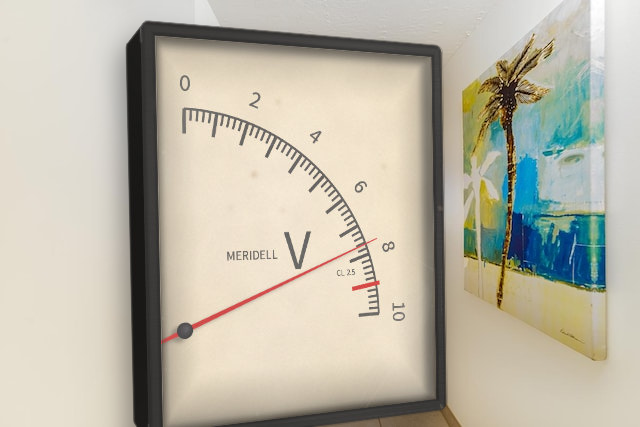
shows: 7.6 V
